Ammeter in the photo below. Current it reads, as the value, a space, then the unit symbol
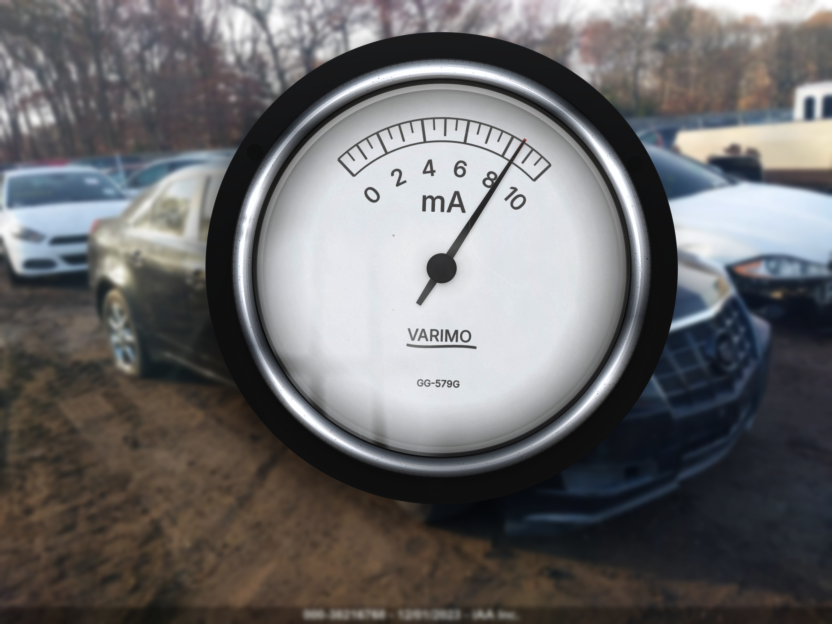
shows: 8.5 mA
